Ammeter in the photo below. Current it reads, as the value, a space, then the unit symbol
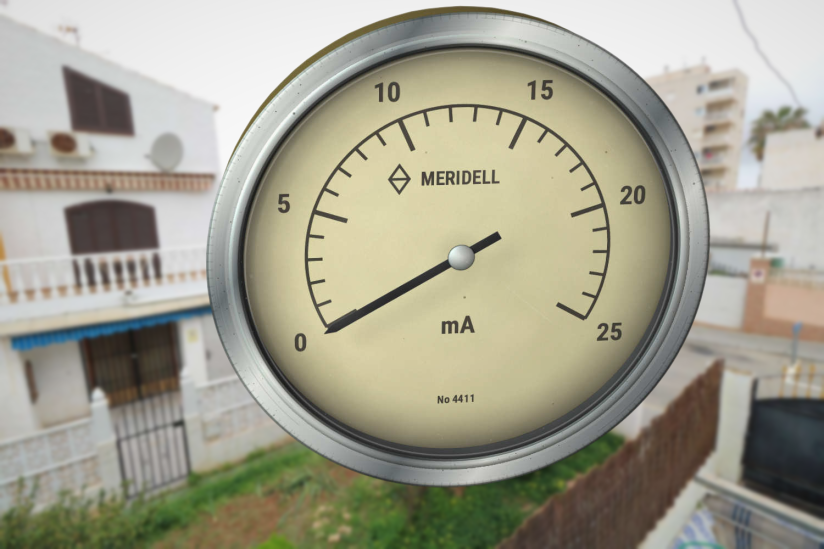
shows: 0 mA
